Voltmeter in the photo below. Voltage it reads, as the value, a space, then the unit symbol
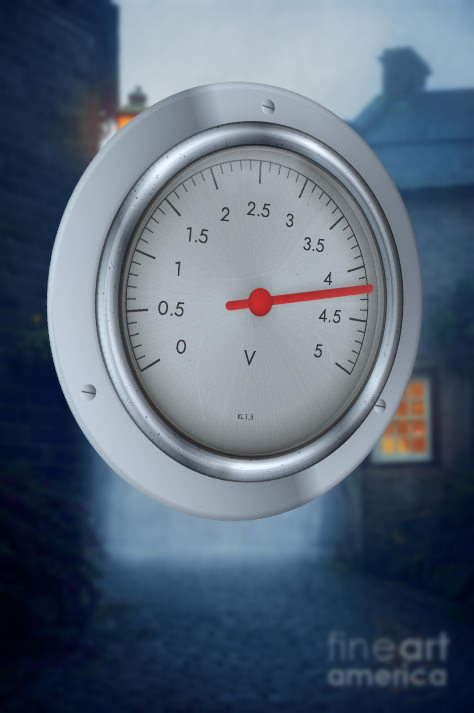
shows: 4.2 V
